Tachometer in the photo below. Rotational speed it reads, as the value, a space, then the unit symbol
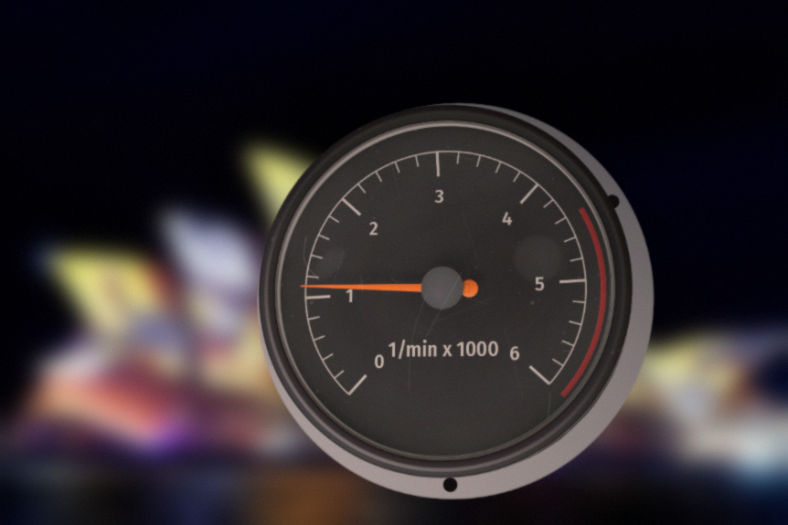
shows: 1100 rpm
